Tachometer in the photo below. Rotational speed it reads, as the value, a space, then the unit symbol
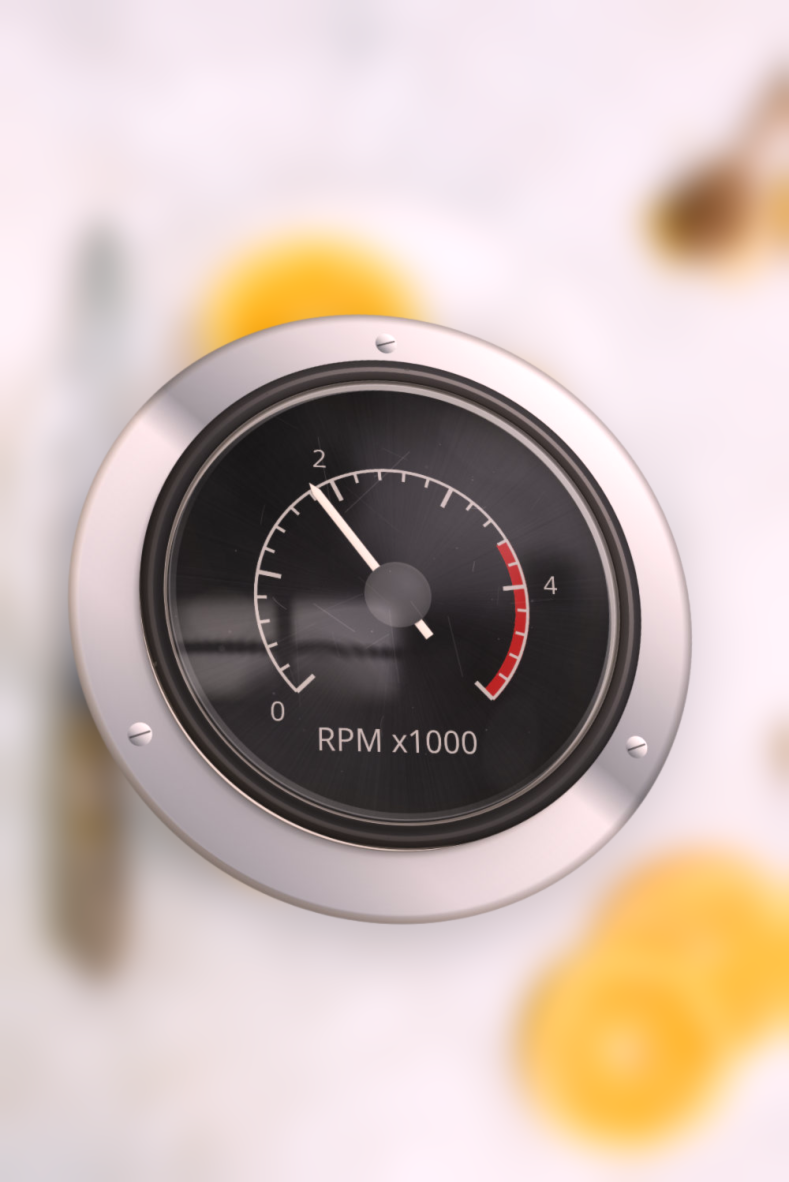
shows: 1800 rpm
